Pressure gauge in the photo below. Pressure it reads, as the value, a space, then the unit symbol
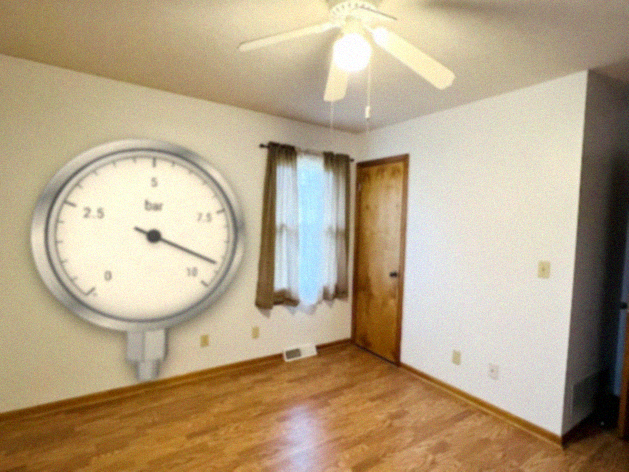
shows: 9.25 bar
